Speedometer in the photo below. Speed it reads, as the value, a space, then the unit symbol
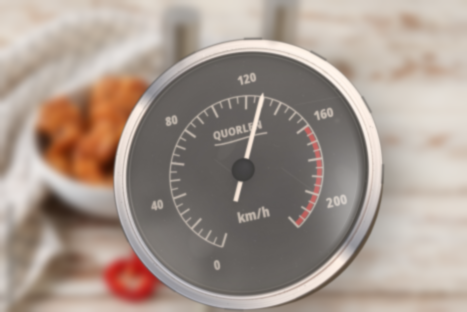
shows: 130 km/h
